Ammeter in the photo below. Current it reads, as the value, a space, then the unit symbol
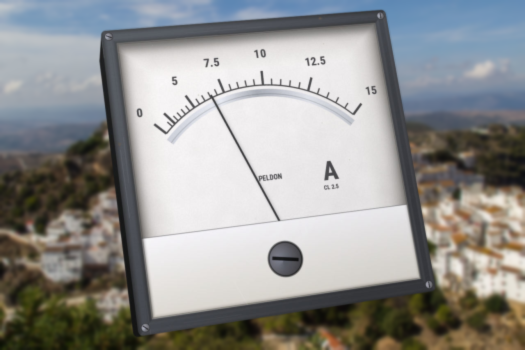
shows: 6.5 A
